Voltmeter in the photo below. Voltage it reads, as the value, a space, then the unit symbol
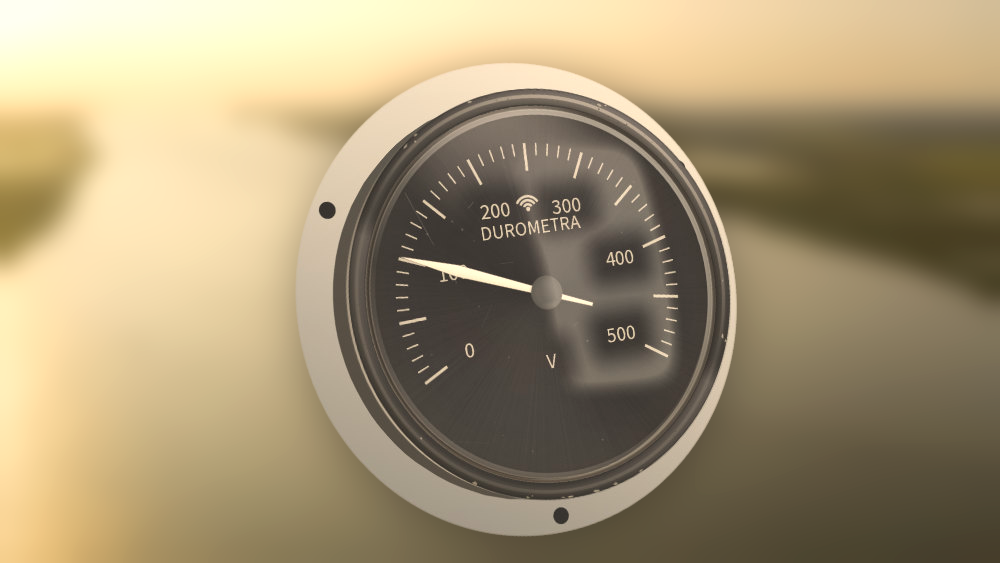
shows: 100 V
